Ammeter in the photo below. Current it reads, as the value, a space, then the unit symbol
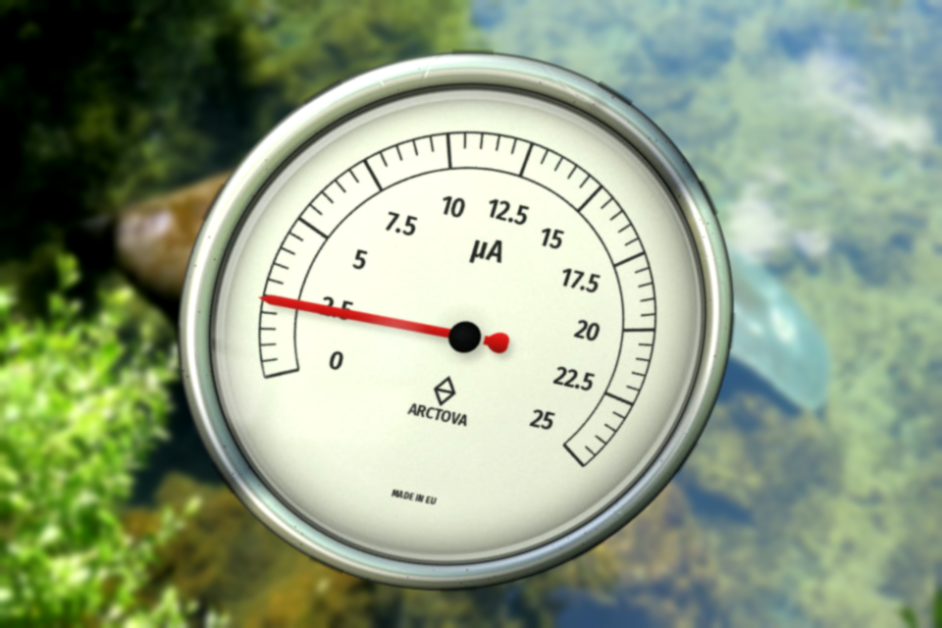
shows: 2.5 µA
